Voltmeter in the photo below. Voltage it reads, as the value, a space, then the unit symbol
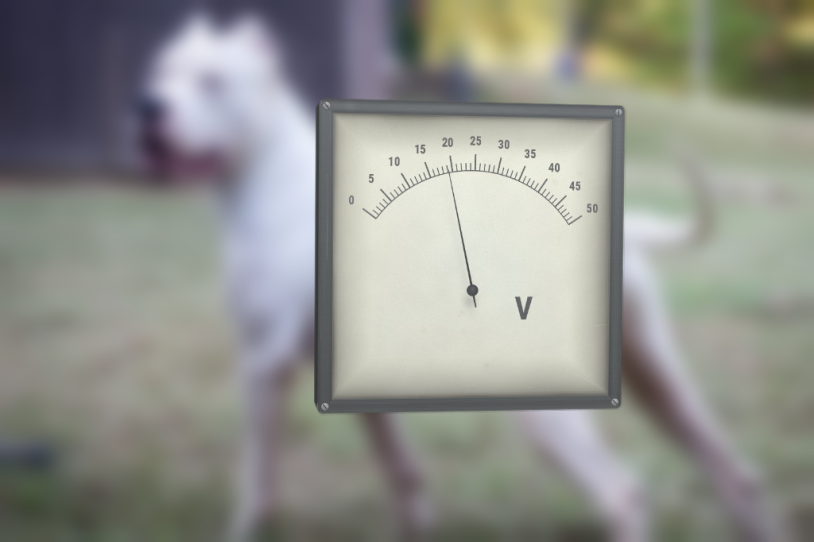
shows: 19 V
